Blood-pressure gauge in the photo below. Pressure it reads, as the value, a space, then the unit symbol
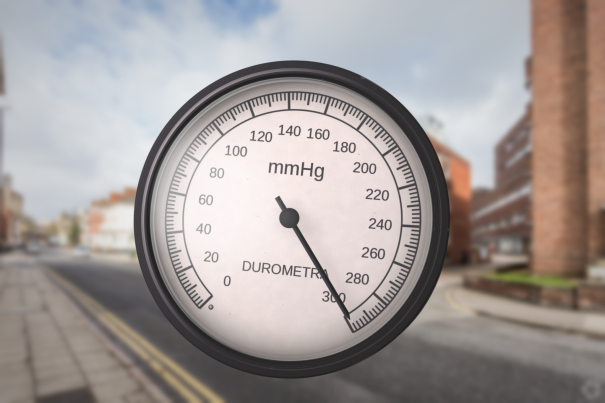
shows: 298 mmHg
